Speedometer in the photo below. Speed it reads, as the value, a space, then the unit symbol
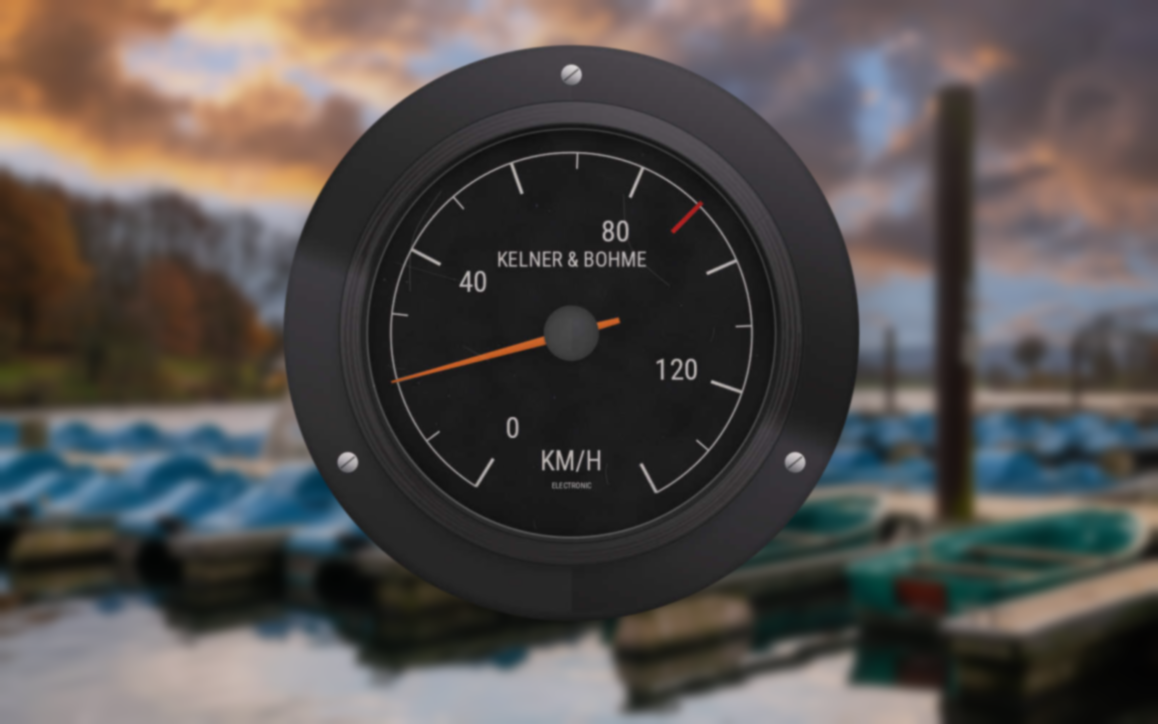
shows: 20 km/h
